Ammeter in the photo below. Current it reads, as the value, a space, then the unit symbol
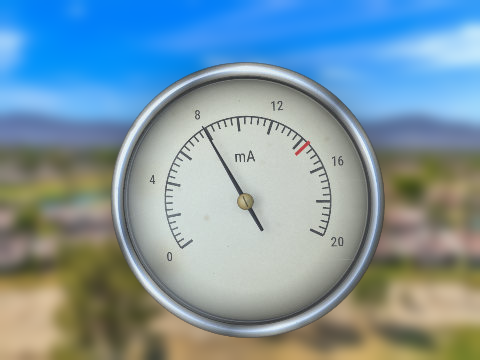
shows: 8 mA
